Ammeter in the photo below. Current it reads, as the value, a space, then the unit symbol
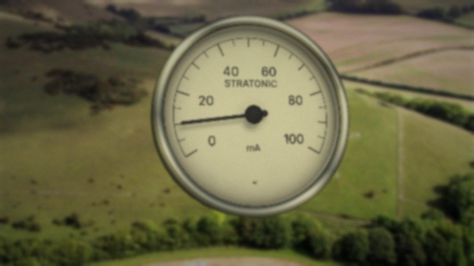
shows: 10 mA
